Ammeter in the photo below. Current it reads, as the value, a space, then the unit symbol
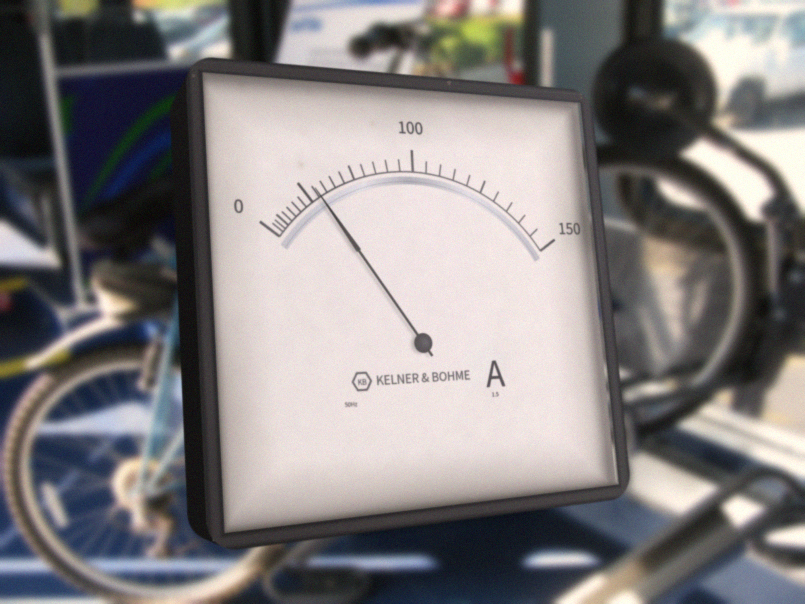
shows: 55 A
